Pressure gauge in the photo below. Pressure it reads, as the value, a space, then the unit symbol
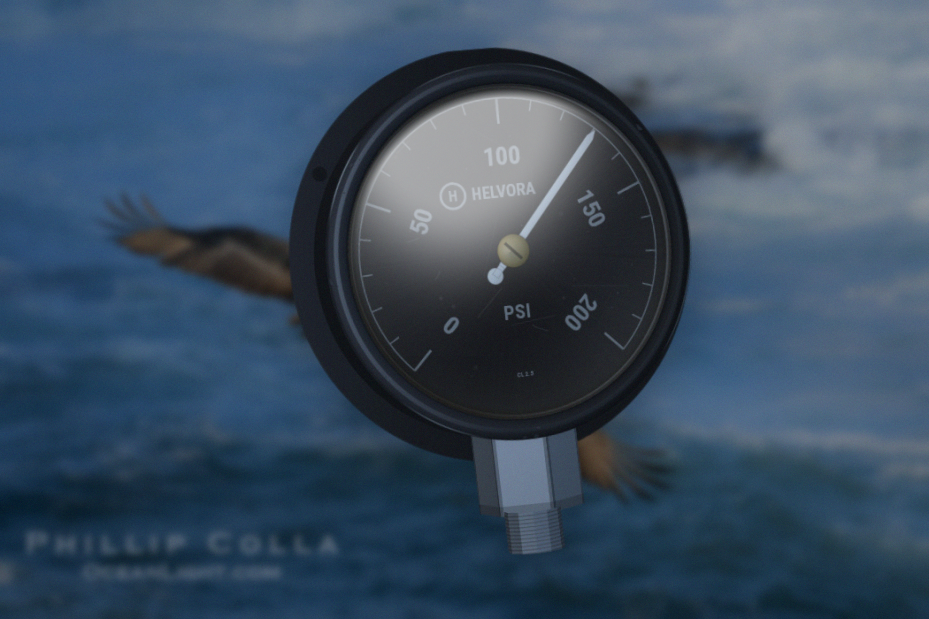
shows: 130 psi
